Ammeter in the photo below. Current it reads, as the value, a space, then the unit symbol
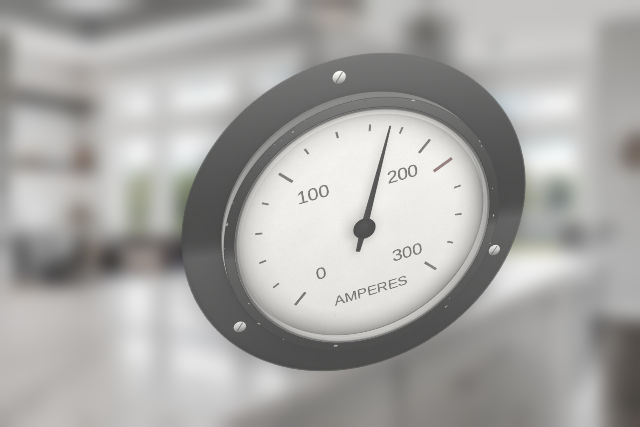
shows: 170 A
